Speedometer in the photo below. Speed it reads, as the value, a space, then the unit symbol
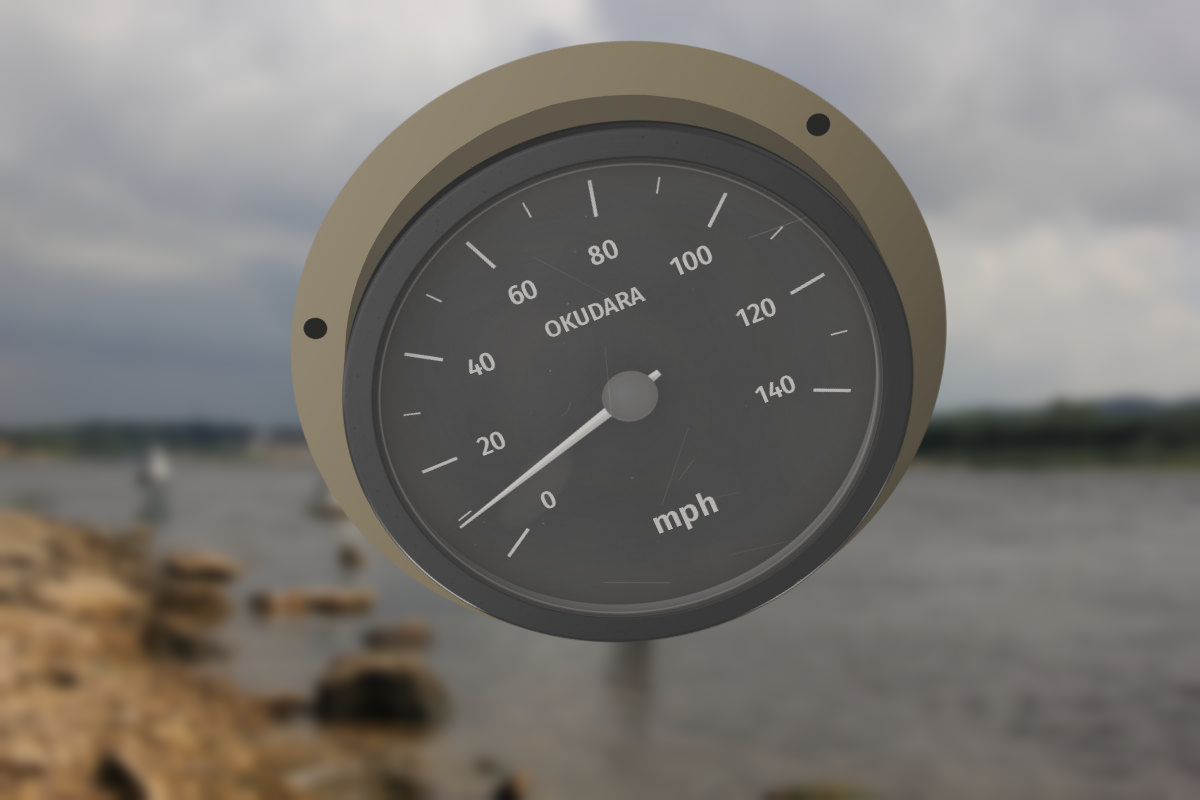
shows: 10 mph
